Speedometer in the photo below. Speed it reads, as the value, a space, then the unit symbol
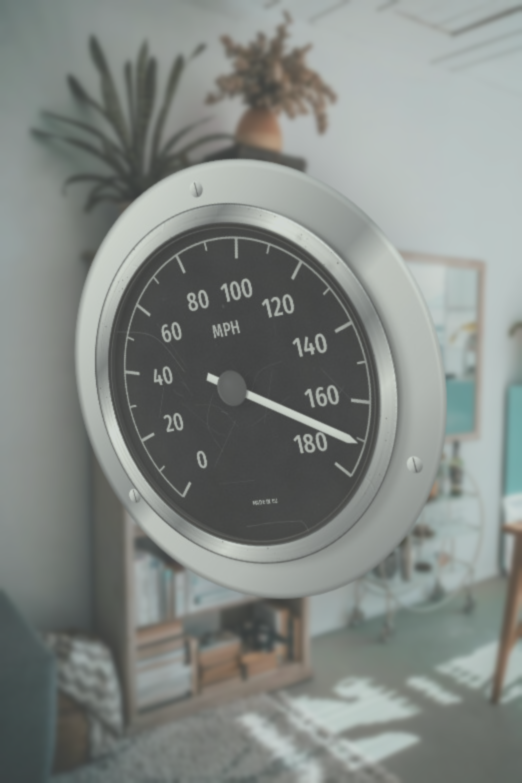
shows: 170 mph
